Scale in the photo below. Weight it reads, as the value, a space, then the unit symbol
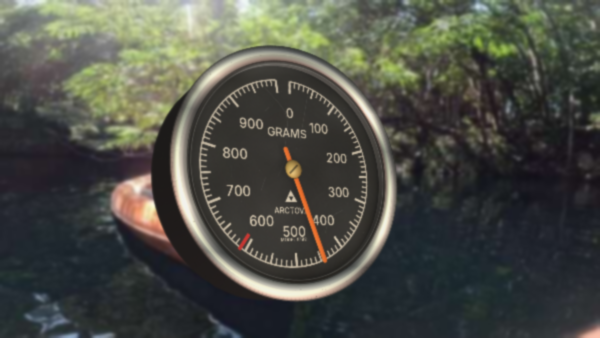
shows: 450 g
